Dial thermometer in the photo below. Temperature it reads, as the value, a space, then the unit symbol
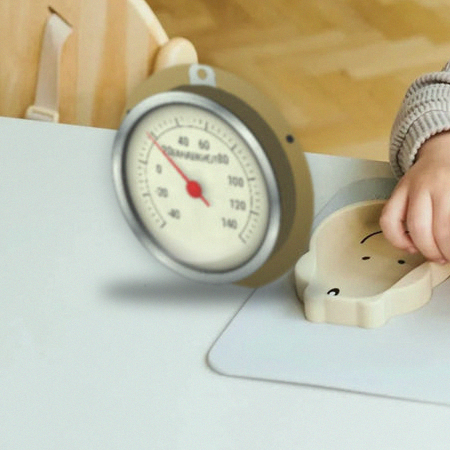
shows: 20 °F
